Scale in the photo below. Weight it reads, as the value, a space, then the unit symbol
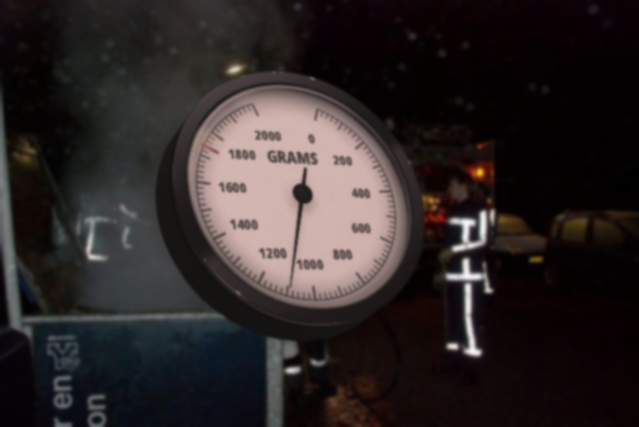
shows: 1100 g
